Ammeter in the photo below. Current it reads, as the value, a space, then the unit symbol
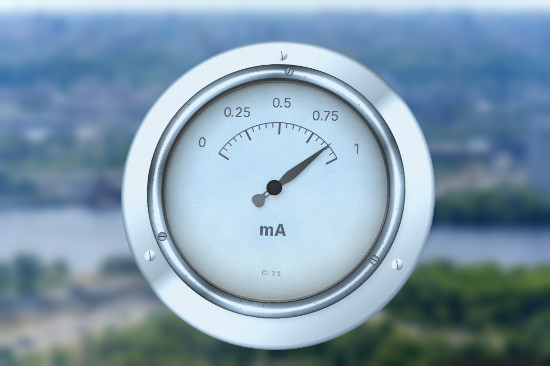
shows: 0.9 mA
